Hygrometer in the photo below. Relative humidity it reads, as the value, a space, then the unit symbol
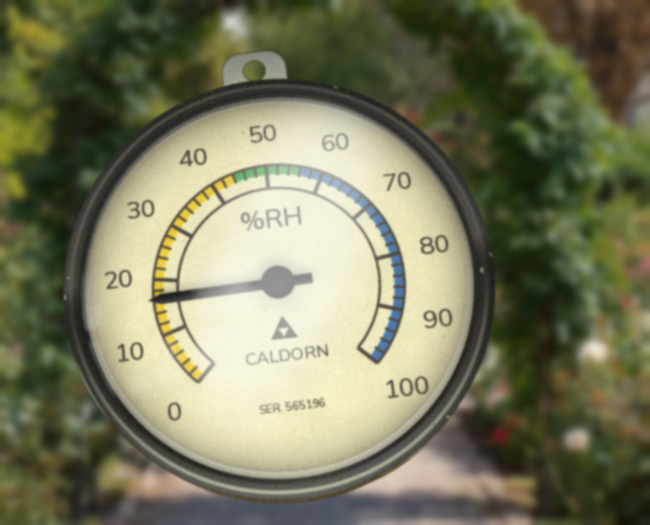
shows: 16 %
